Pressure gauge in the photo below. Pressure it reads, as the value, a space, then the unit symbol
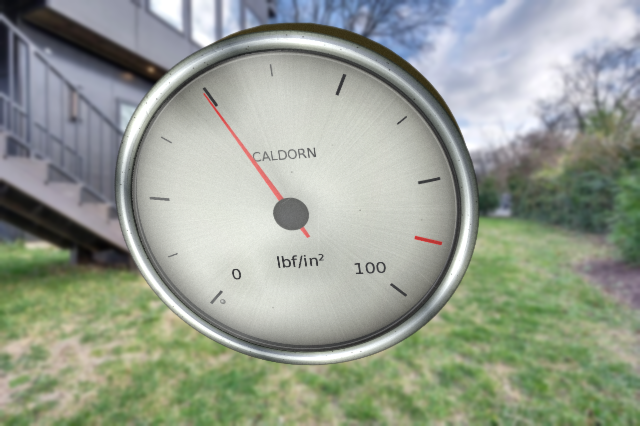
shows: 40 psi
